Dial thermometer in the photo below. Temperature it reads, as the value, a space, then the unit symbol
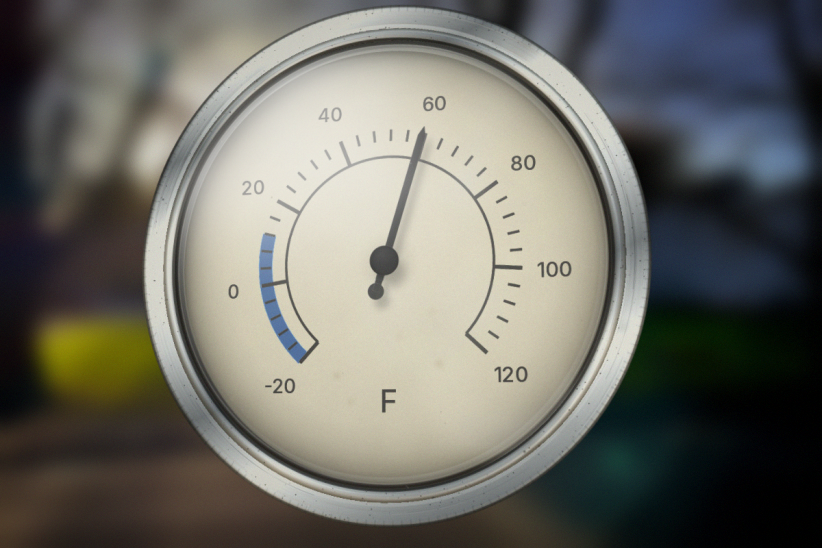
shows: 60 °F
